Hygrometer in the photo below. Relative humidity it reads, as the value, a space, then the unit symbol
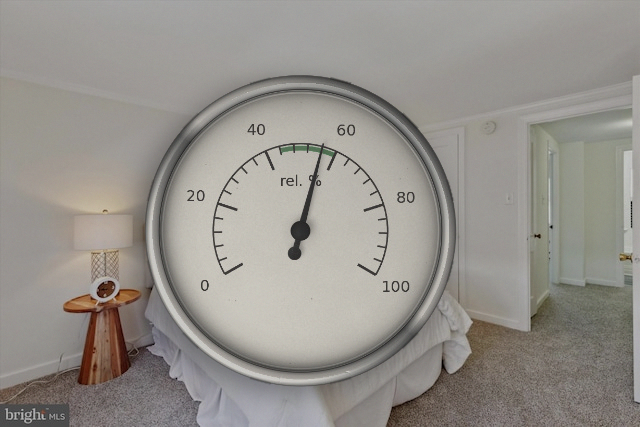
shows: 56 %
